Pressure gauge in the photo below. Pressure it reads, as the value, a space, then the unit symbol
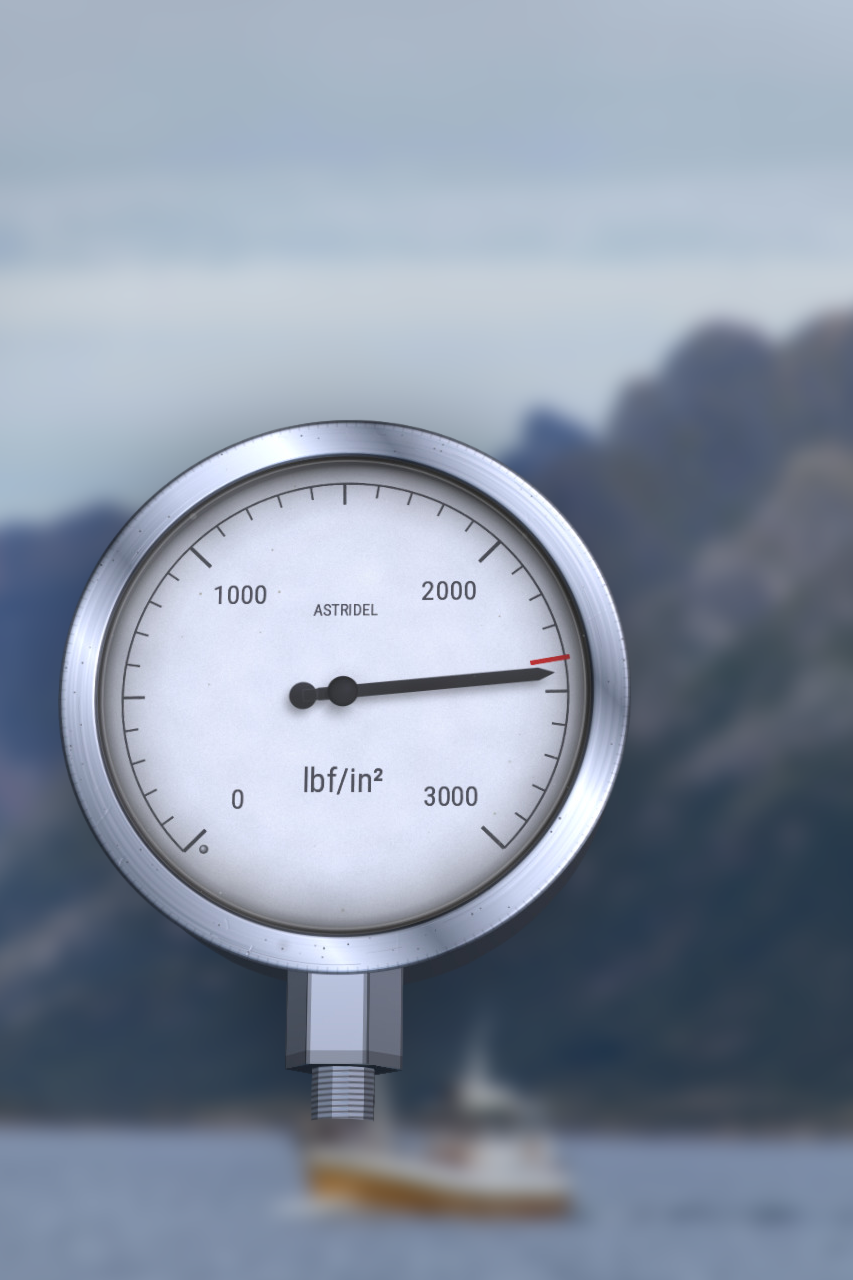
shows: 2450 psi
